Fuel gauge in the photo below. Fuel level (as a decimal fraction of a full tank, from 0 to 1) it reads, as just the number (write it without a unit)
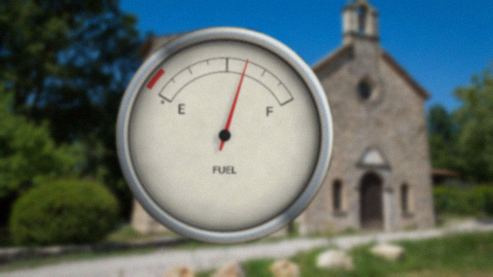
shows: 0.625
